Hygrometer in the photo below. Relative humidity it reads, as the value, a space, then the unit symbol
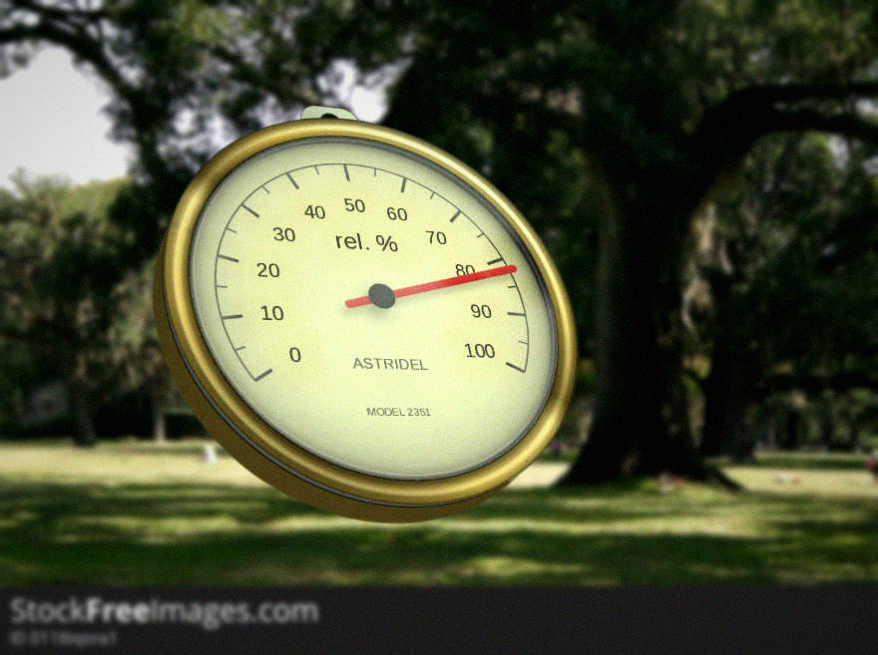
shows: 82.5 %
